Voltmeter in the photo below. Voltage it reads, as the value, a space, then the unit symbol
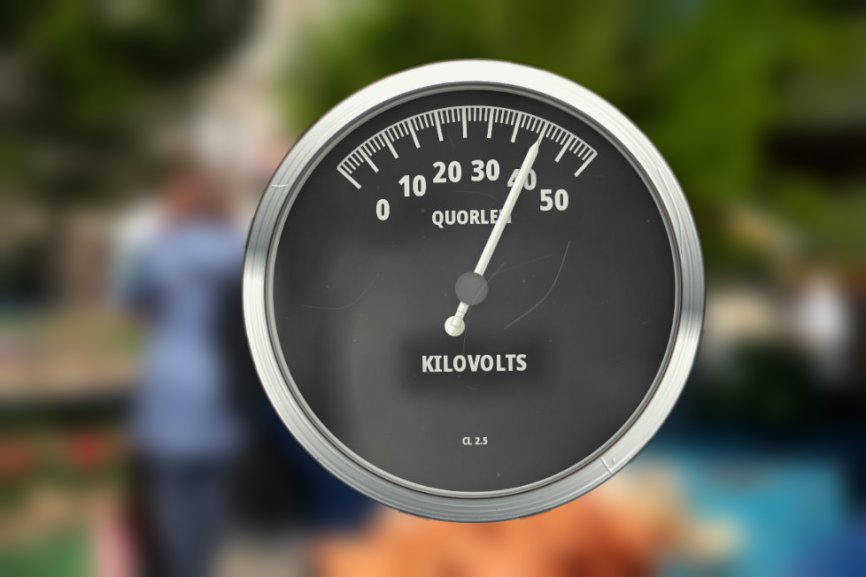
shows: 40 kV
